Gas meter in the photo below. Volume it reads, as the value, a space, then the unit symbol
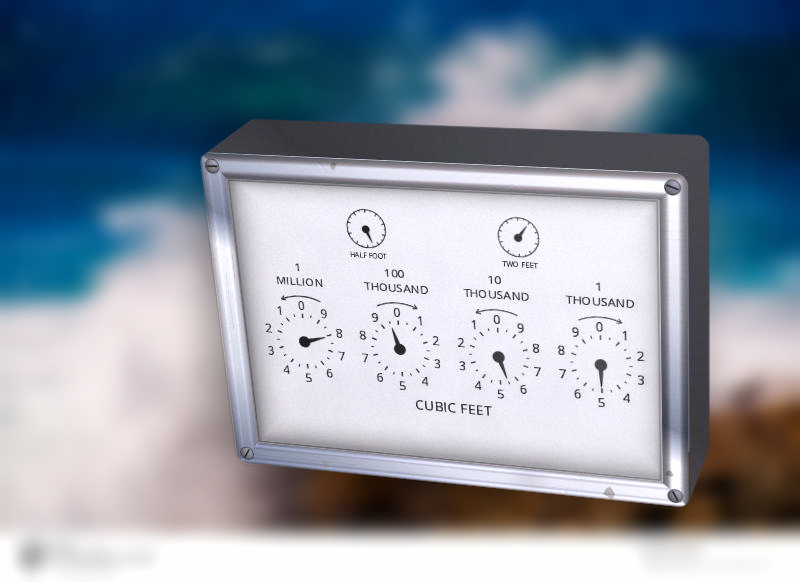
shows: 795500 ft³
